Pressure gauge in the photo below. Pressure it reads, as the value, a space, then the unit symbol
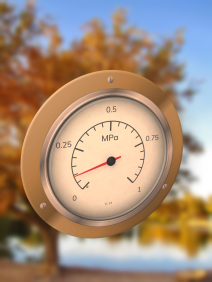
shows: 0.1 MPa
